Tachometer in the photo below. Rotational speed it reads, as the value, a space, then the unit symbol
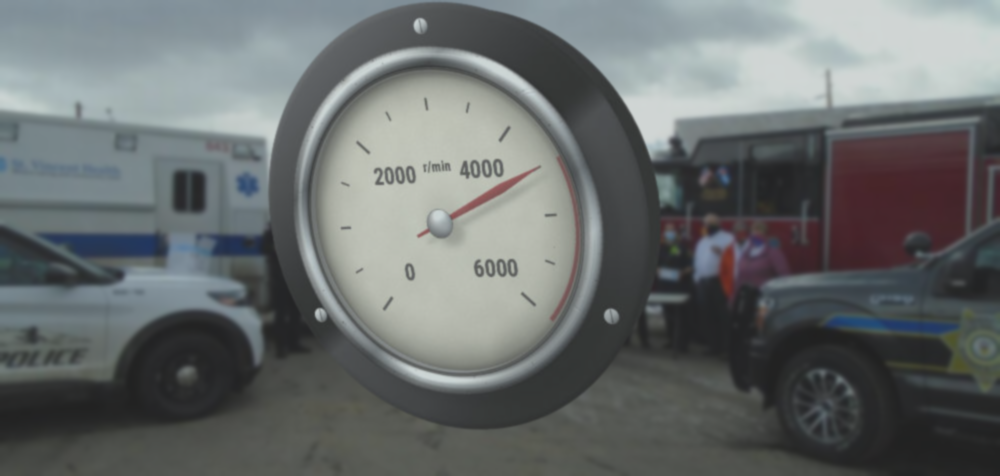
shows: 4500 rpm
